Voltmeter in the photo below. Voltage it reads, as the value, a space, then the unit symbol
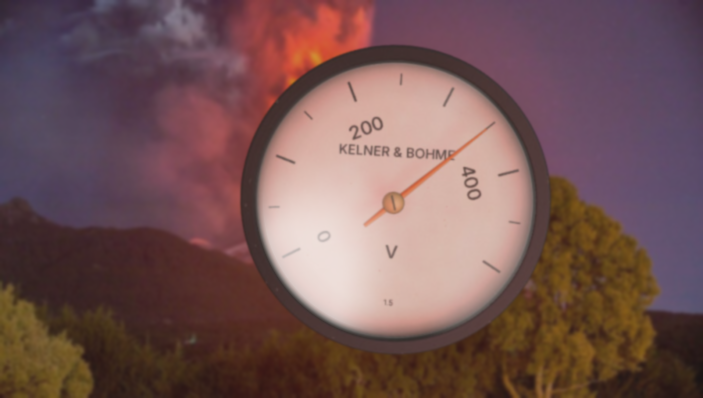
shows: 350 V
